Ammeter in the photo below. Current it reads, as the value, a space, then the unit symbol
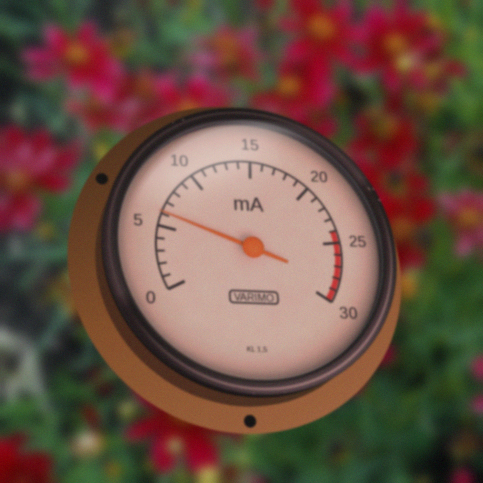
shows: 6 mA
